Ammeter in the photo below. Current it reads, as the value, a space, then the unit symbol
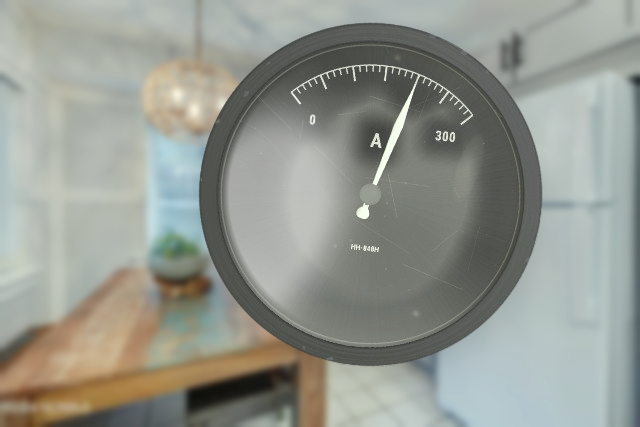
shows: 200 A
